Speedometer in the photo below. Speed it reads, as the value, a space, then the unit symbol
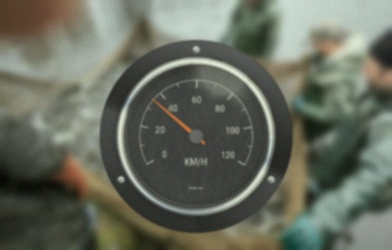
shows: 35 km/h
